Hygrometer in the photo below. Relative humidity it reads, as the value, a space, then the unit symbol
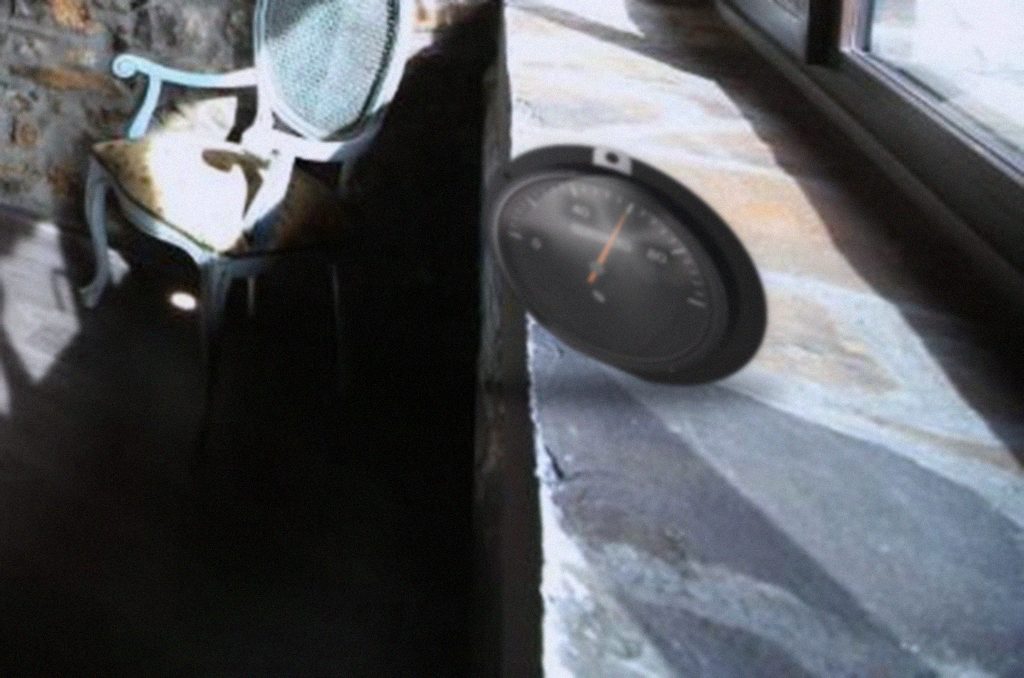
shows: 60 %
